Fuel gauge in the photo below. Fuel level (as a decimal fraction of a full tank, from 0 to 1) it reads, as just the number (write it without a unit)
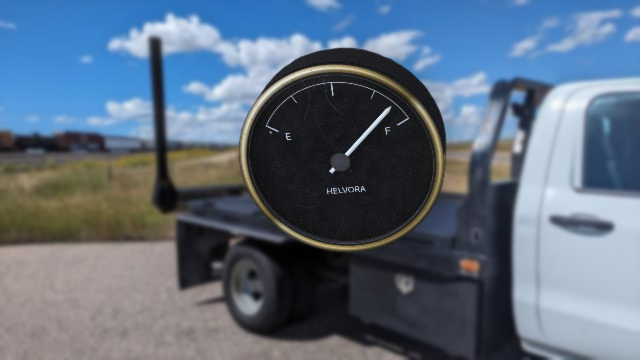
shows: 0.875
